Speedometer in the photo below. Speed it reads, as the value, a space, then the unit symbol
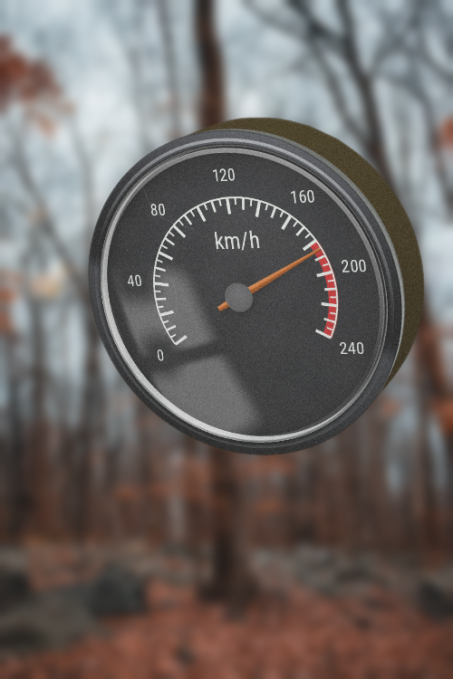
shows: 185 km/h
